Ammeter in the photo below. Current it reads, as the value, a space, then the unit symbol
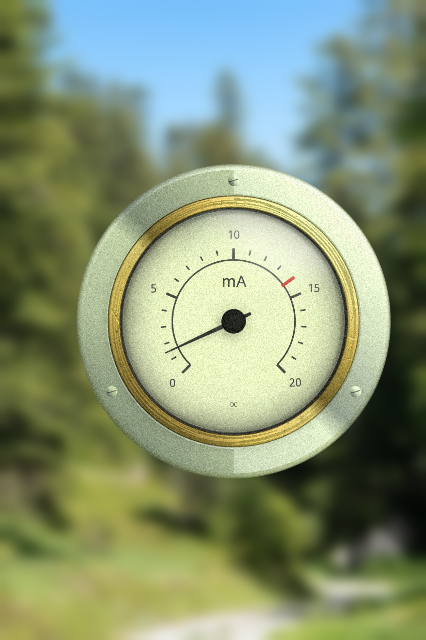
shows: 1.5 mA
